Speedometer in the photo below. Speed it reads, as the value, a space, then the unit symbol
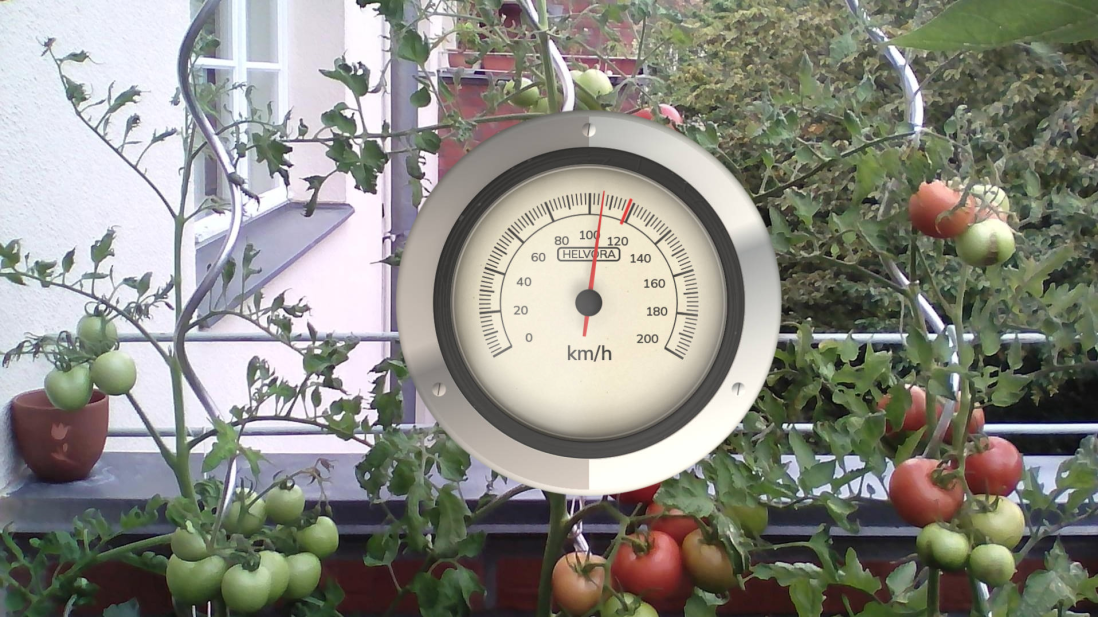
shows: 106 km/h
